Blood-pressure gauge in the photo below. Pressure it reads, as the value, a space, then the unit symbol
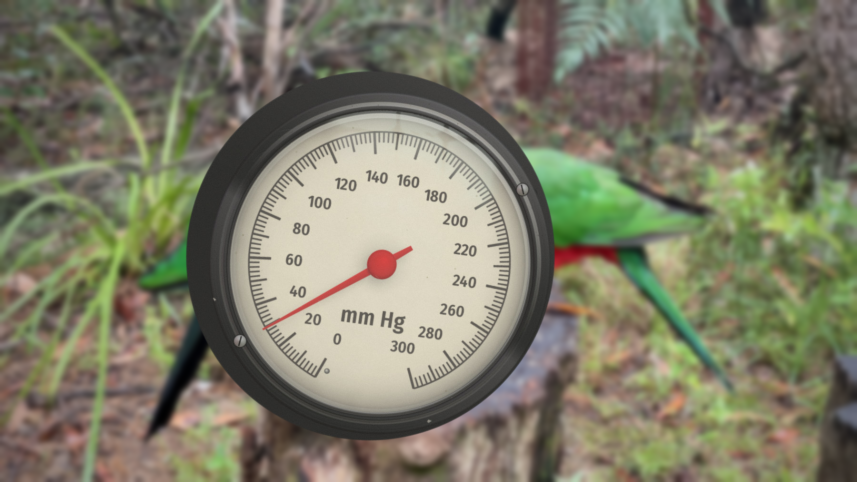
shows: 30 mmHg
